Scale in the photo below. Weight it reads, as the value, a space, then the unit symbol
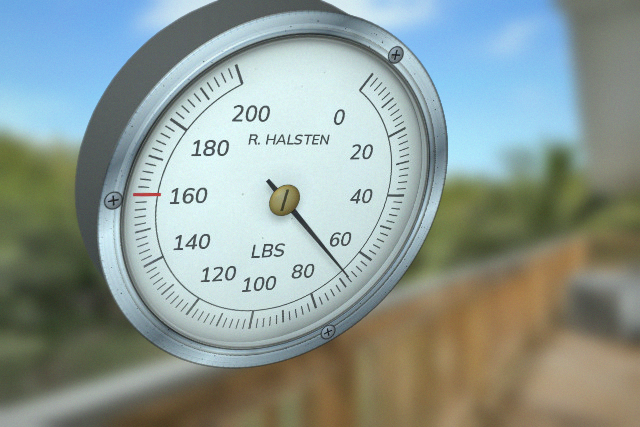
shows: 68 lb
